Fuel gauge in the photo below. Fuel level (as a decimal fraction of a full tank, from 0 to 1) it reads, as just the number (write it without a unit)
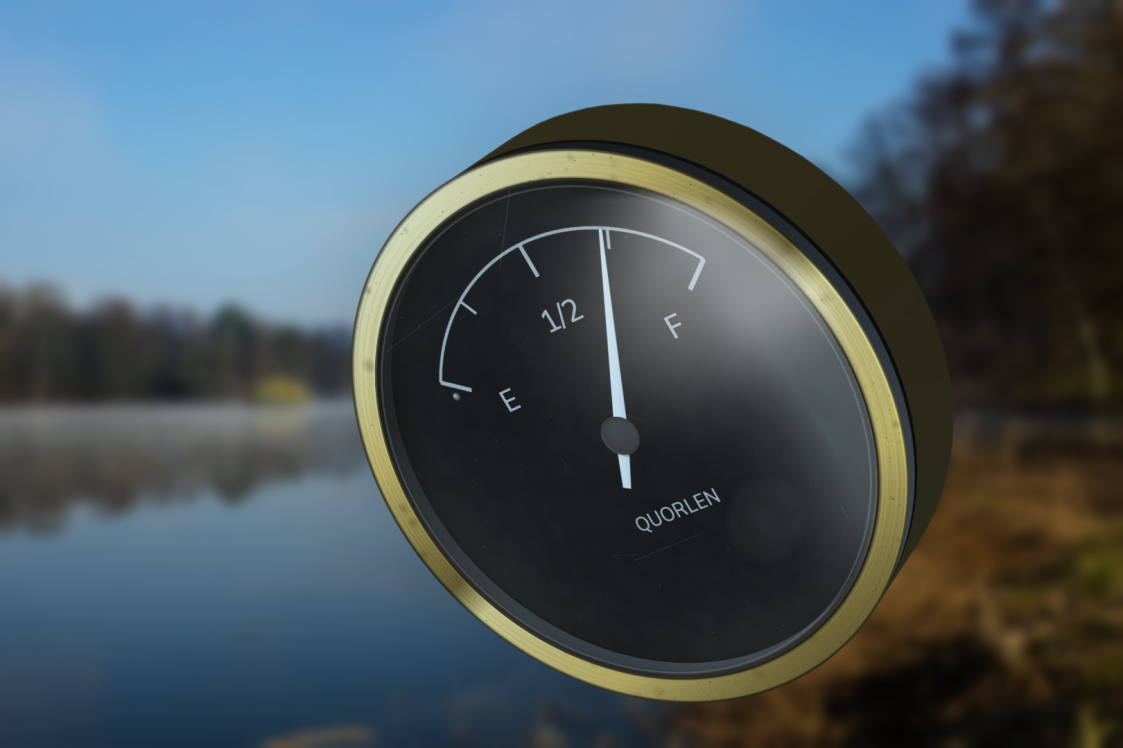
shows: 0.75
